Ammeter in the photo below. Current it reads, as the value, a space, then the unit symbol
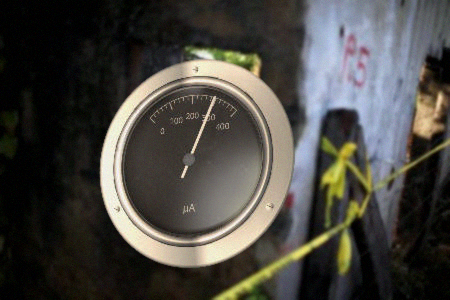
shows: 300 µA
